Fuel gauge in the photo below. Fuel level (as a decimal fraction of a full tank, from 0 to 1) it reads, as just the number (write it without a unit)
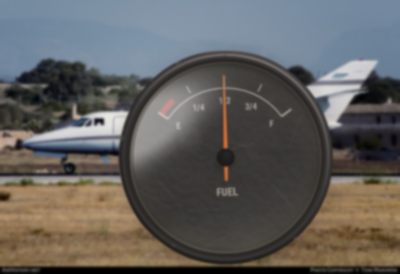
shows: 0.5
